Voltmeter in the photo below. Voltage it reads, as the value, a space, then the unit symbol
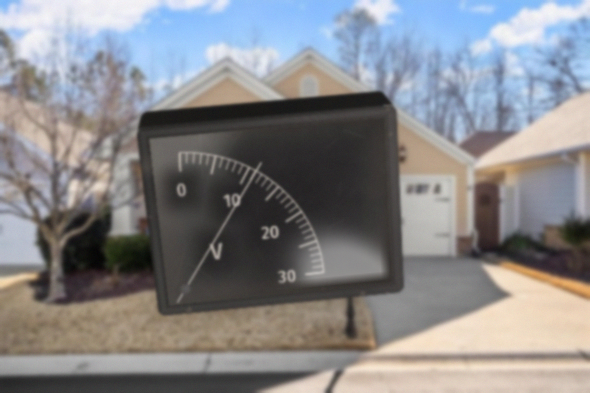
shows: 11 V
